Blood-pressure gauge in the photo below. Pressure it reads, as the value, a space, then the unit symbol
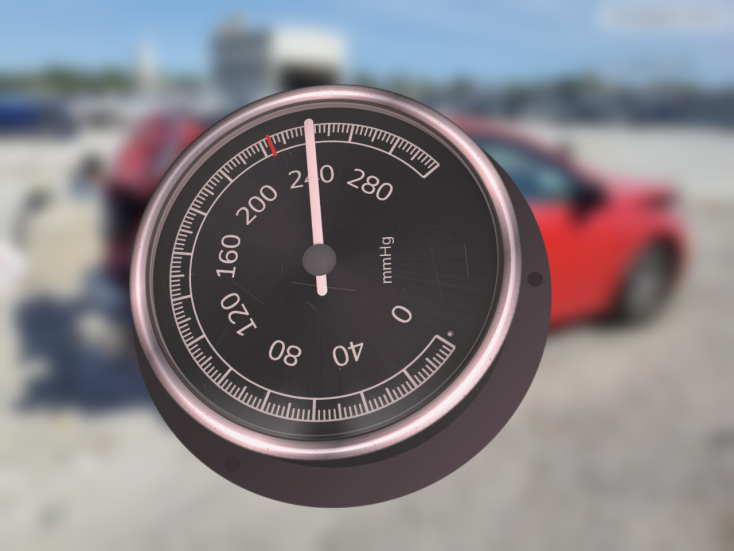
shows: 242 mmHg
